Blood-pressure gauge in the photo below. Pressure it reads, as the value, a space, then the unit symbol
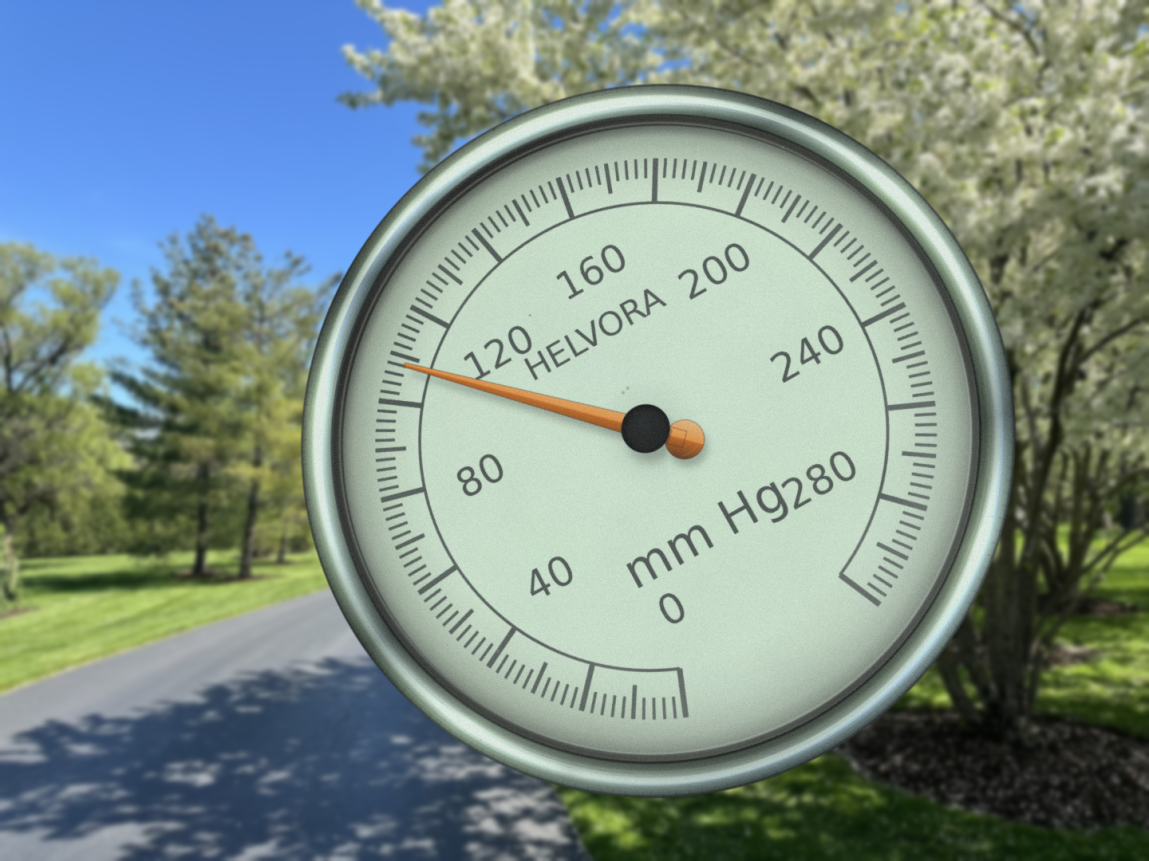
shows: 108 mmHg
